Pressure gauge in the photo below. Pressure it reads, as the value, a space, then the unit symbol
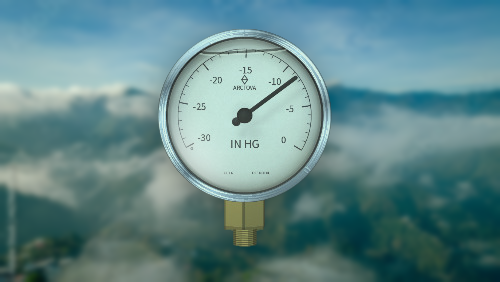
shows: -8.5 inHg
